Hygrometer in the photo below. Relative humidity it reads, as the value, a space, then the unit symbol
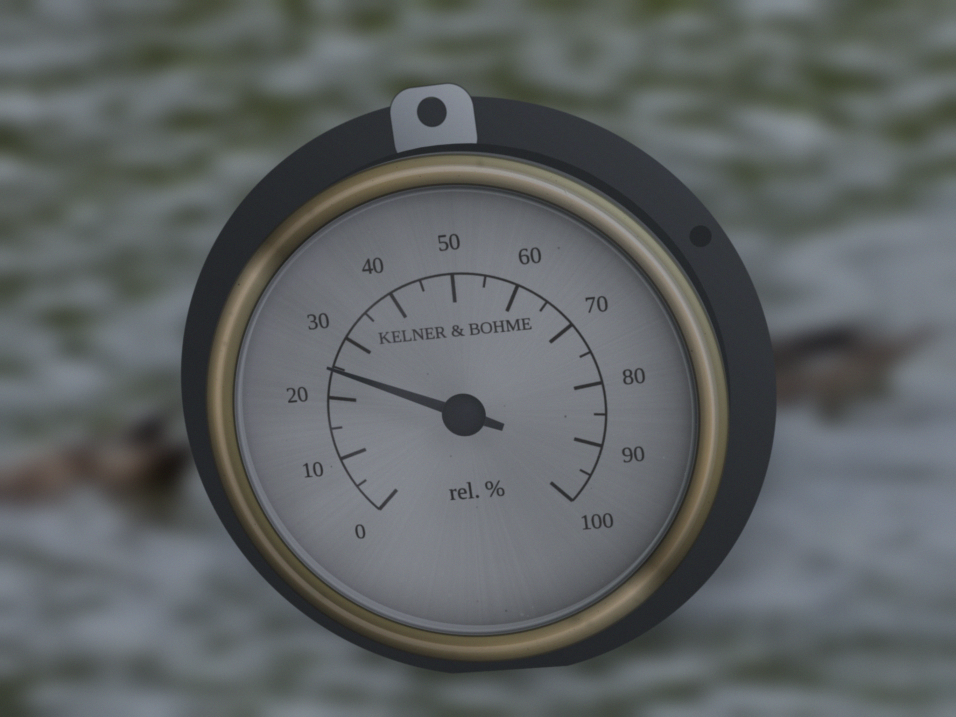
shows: 25 %
